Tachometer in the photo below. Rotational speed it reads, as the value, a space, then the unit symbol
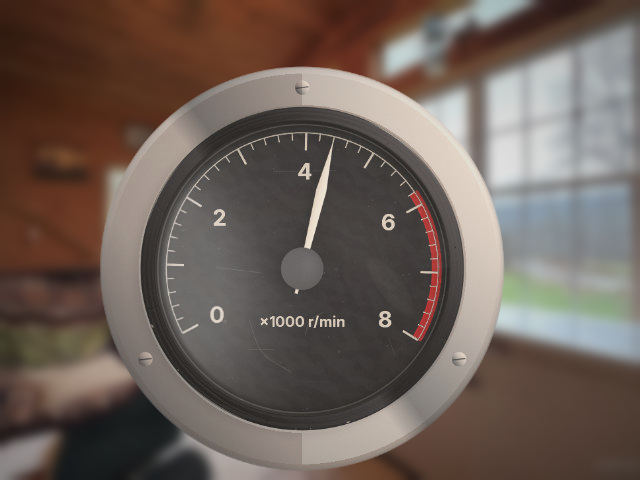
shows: 4400 rpm
